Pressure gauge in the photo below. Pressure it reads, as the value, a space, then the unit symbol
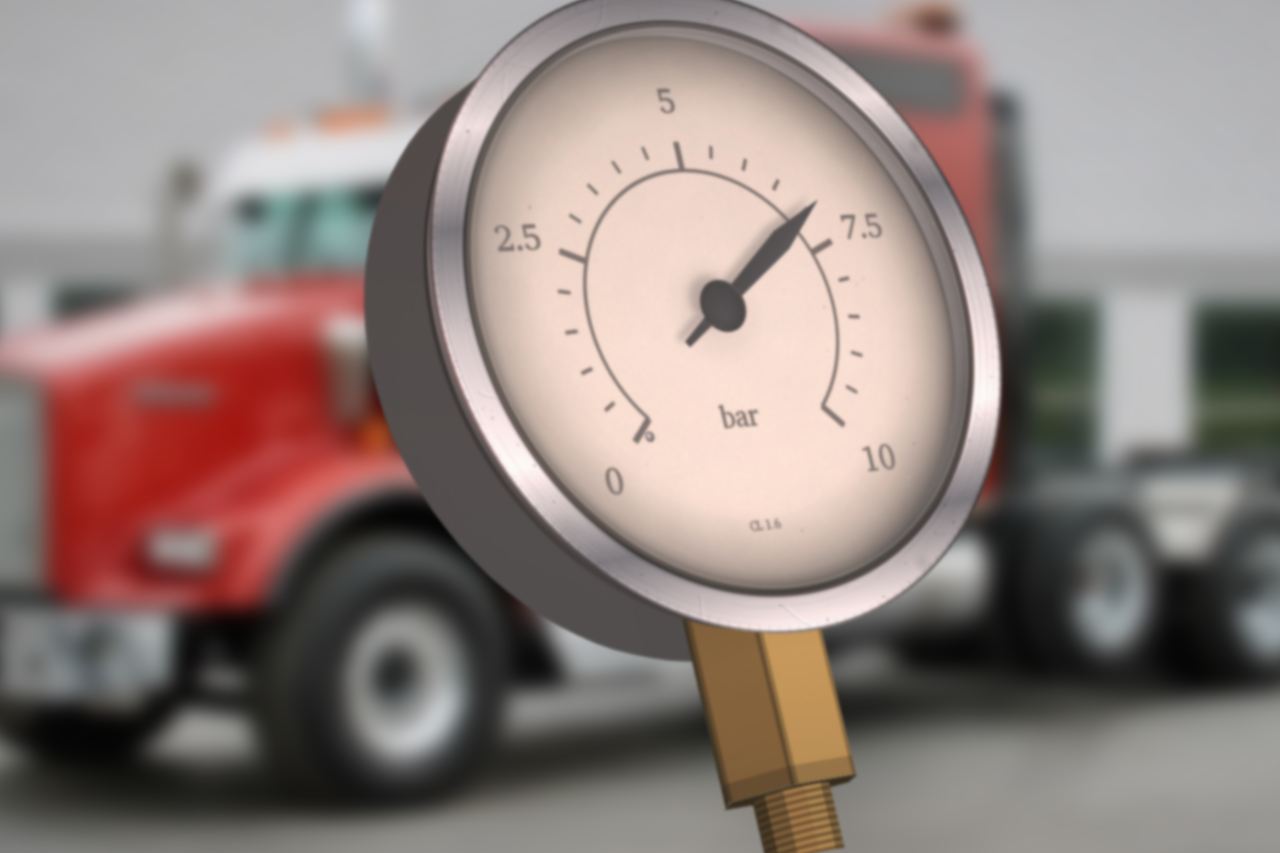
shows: 7 bar
